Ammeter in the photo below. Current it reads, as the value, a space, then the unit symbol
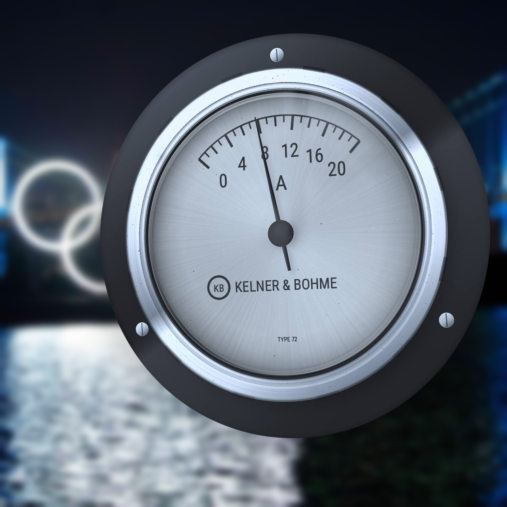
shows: 8 A
